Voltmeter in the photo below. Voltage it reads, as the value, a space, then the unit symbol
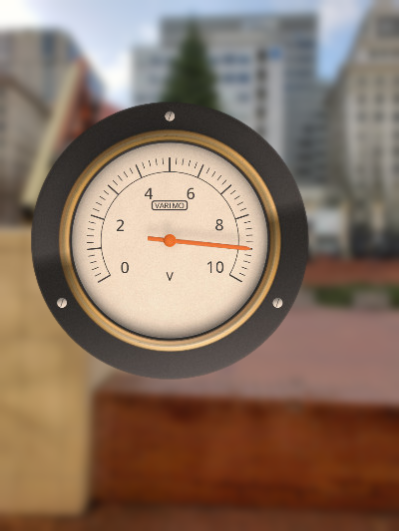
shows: 9 V
